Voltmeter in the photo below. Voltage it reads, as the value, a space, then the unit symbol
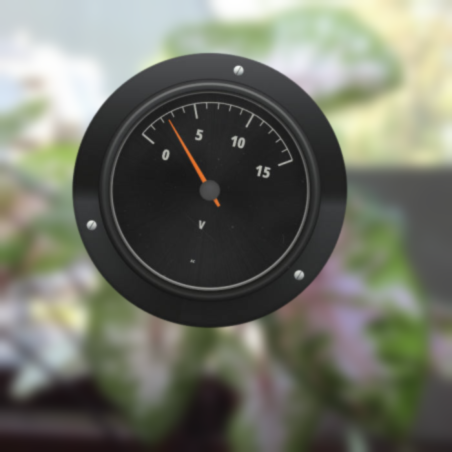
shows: 2.5 V
